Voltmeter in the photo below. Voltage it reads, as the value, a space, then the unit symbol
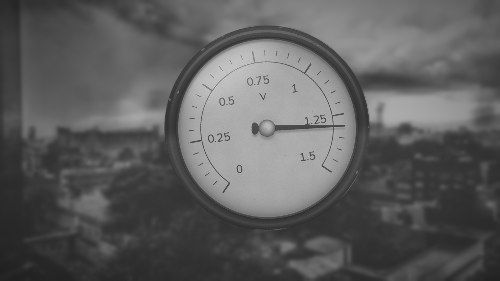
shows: 1.3 V
